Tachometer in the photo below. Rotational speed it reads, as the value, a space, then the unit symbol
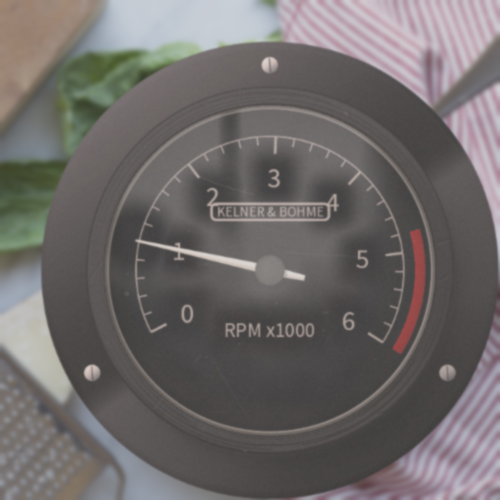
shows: 1000 rpm
